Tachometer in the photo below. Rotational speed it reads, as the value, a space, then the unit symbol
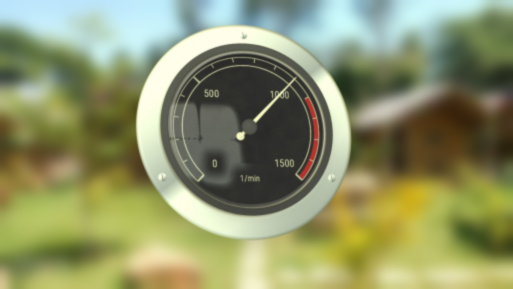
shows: 1000 rpm
